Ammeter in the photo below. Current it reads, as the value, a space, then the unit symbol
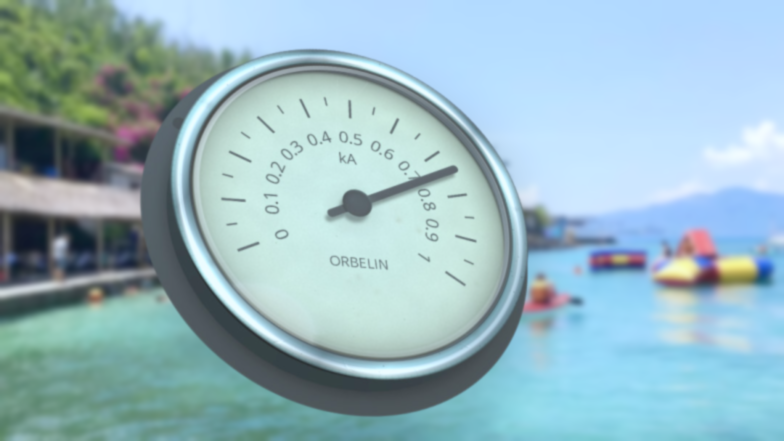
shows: 0.75 kA
